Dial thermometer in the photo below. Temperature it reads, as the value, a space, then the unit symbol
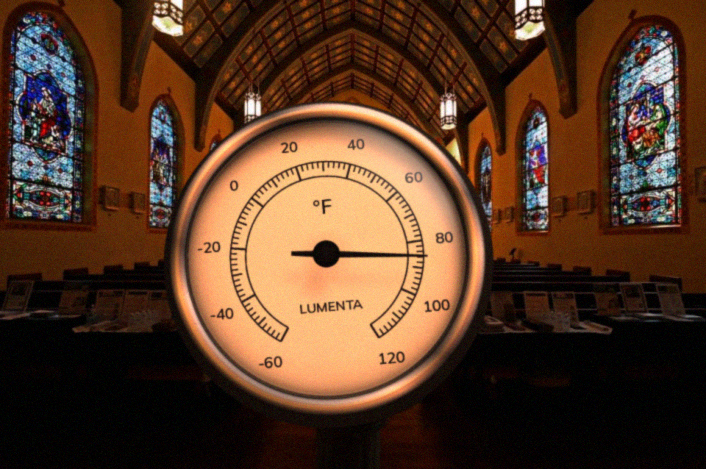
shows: 86 °F
